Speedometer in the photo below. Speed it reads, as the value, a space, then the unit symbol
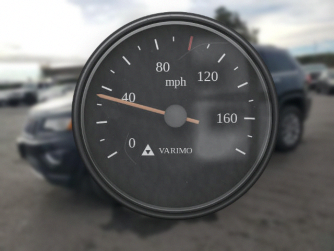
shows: 35 mph
